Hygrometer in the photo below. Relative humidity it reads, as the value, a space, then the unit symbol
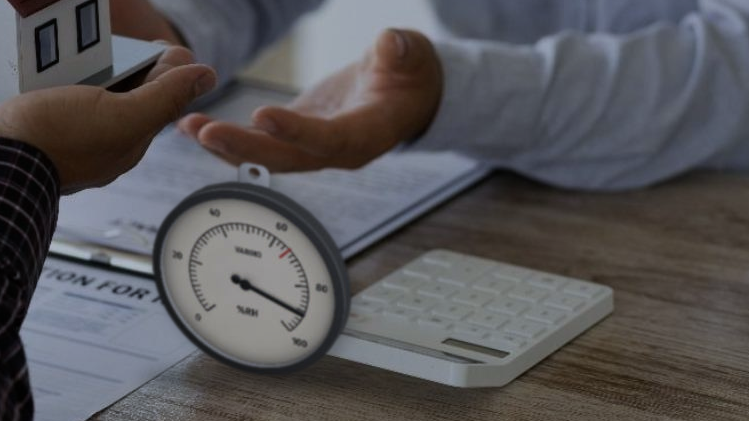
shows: 90 %
